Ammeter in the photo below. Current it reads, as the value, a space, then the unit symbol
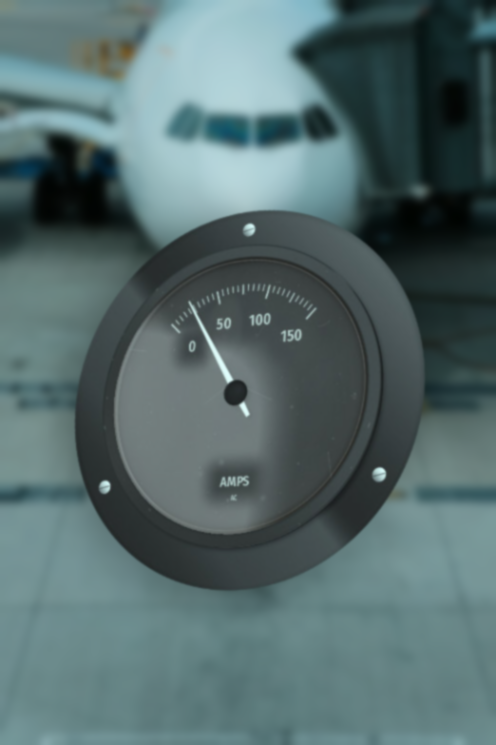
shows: 25 A
